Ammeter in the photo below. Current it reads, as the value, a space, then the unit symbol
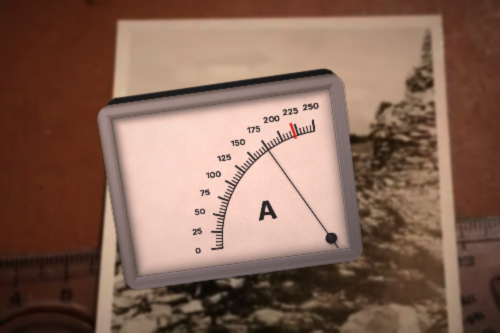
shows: 175 A
